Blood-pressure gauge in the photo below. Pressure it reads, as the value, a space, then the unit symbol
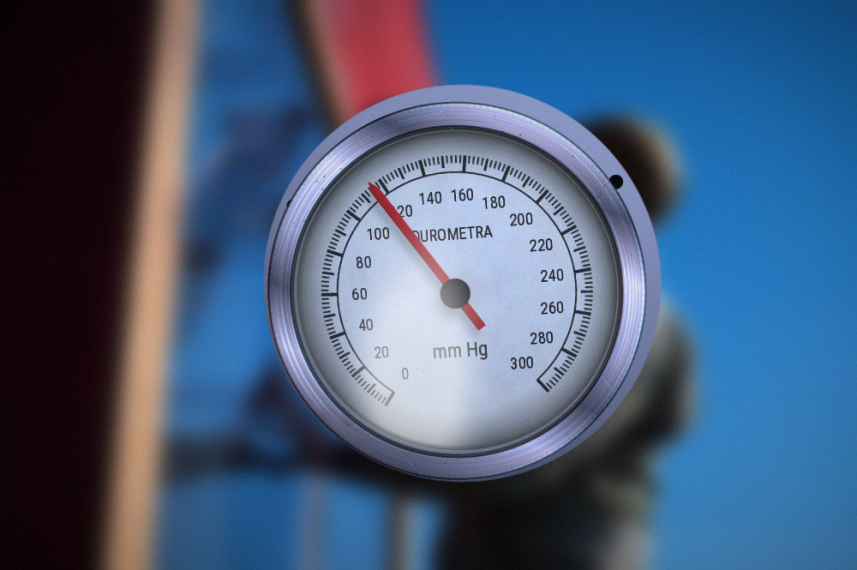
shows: 116 mmHg
